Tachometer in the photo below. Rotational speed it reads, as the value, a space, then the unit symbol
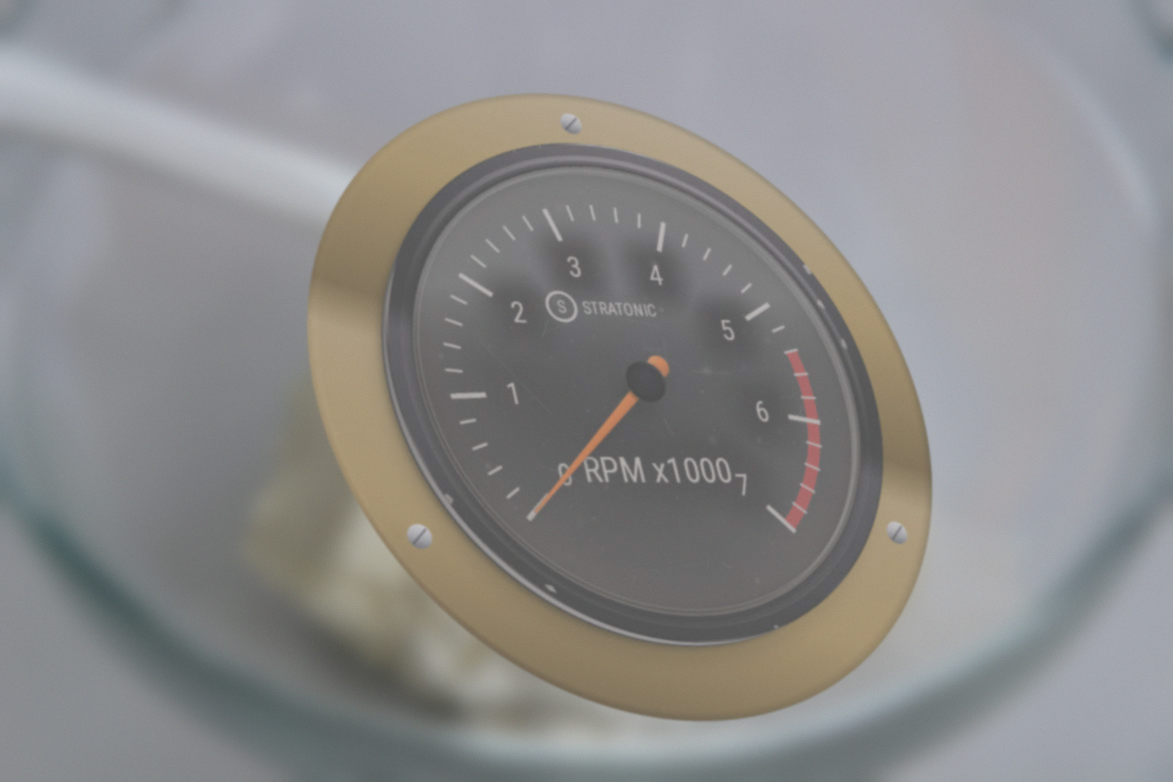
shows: 0 rpm
